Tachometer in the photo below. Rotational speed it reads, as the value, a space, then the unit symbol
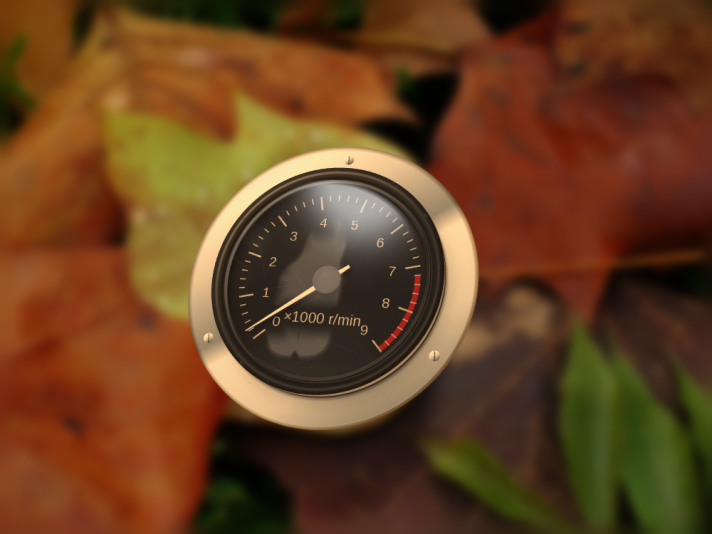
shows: 200 rpm
